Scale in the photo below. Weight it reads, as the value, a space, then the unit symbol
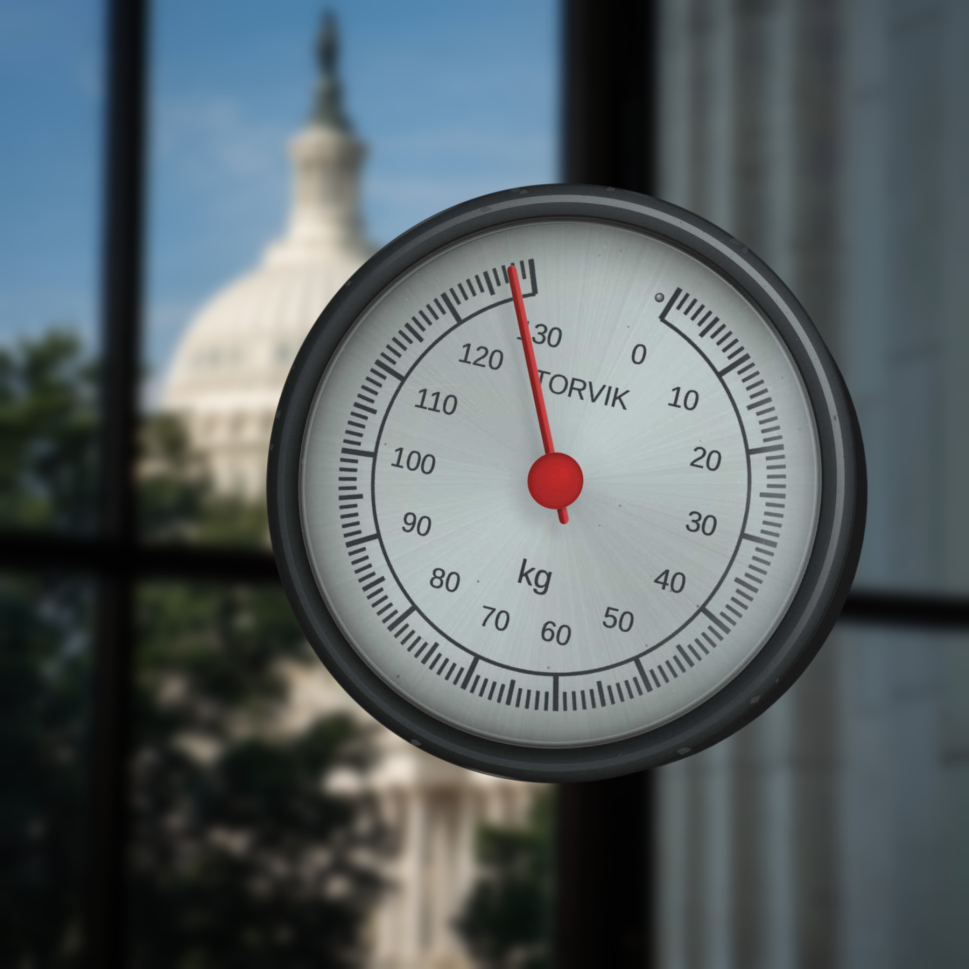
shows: 128 kg
